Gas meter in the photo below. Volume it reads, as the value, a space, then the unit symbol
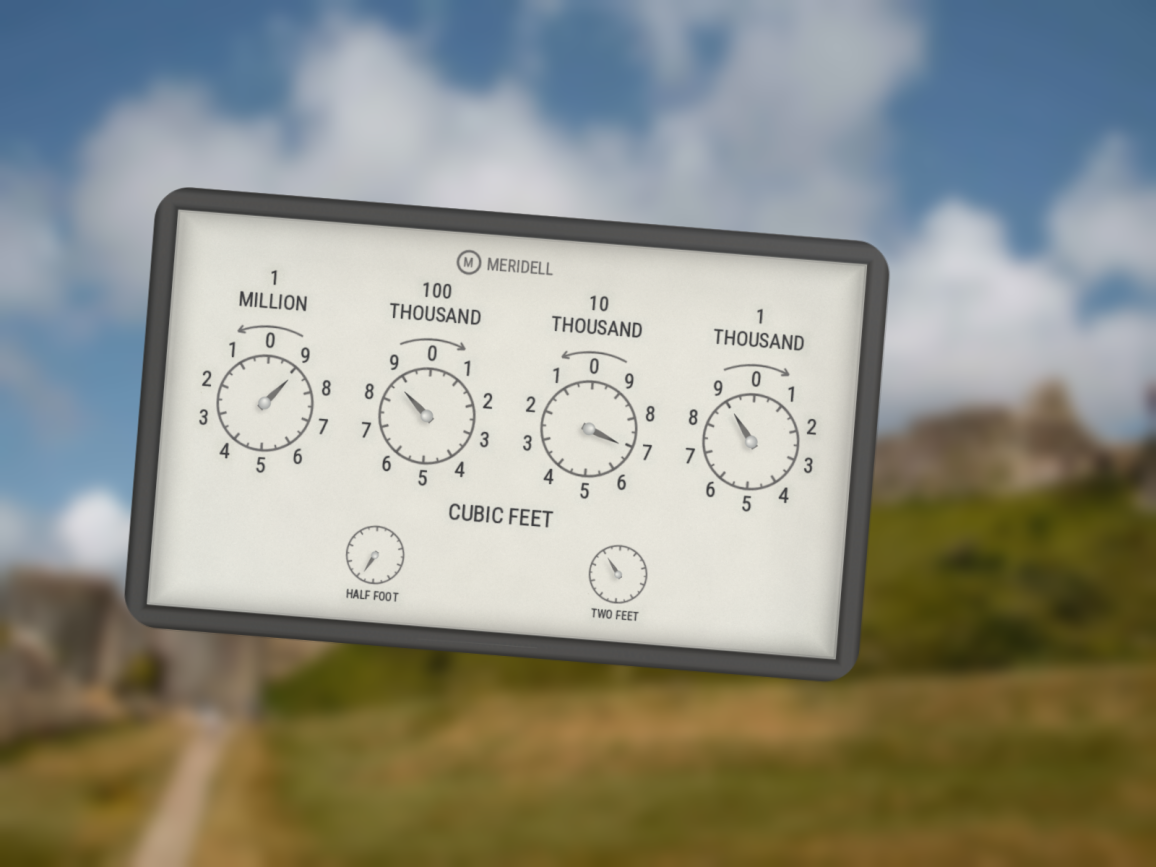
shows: 886900 ft³
